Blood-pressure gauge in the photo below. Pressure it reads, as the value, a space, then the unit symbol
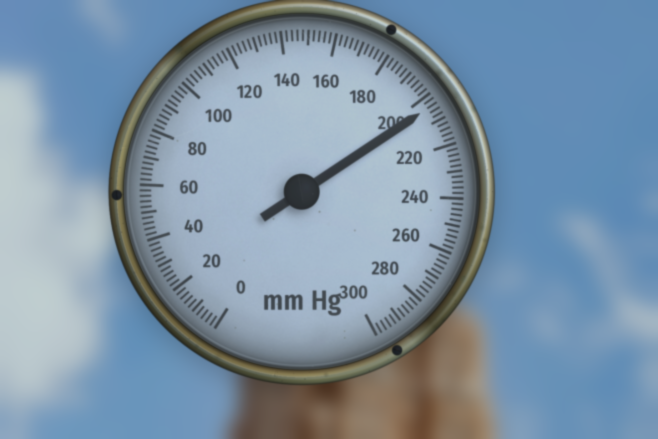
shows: 204 mmHg
